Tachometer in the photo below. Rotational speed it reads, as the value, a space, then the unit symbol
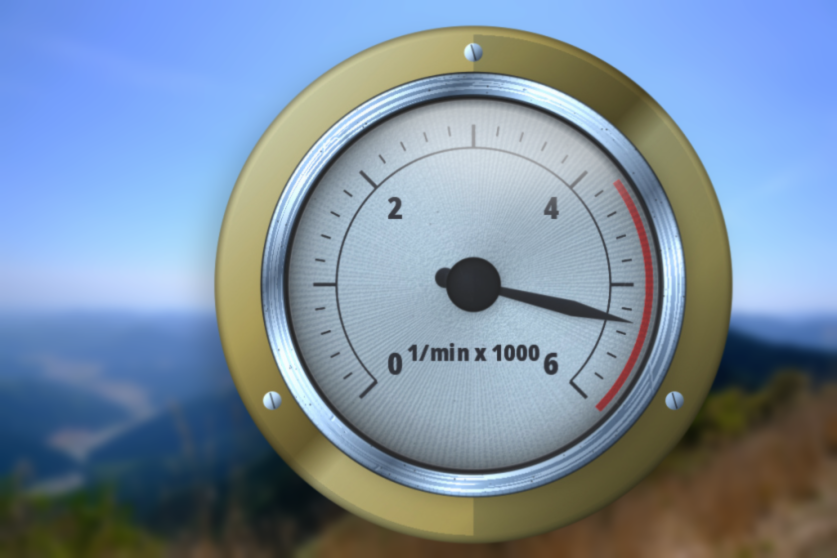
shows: 5300 rpm
